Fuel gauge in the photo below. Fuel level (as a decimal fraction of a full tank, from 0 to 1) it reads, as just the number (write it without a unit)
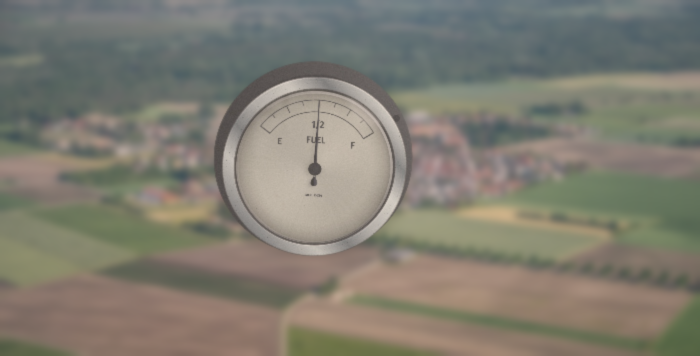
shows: 0.5
